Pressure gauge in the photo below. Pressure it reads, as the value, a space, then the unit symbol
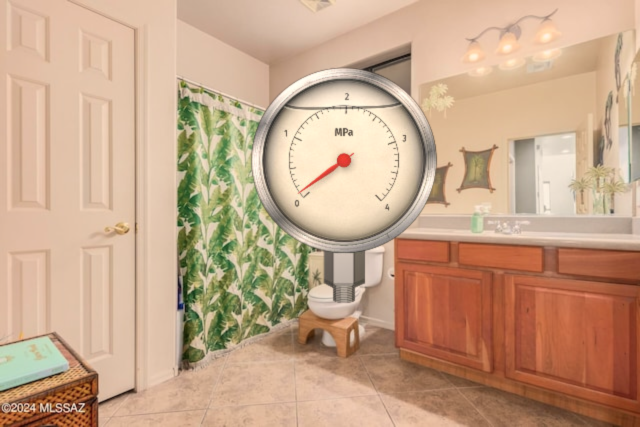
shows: 0.1 MPa
